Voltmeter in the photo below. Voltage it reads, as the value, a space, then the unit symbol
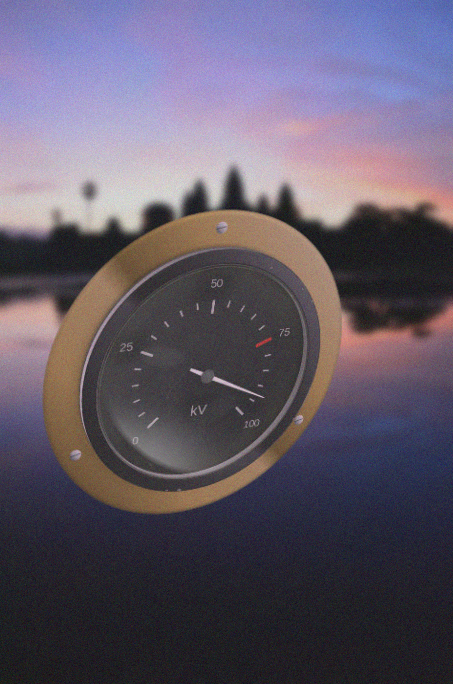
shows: 92.5 kV
